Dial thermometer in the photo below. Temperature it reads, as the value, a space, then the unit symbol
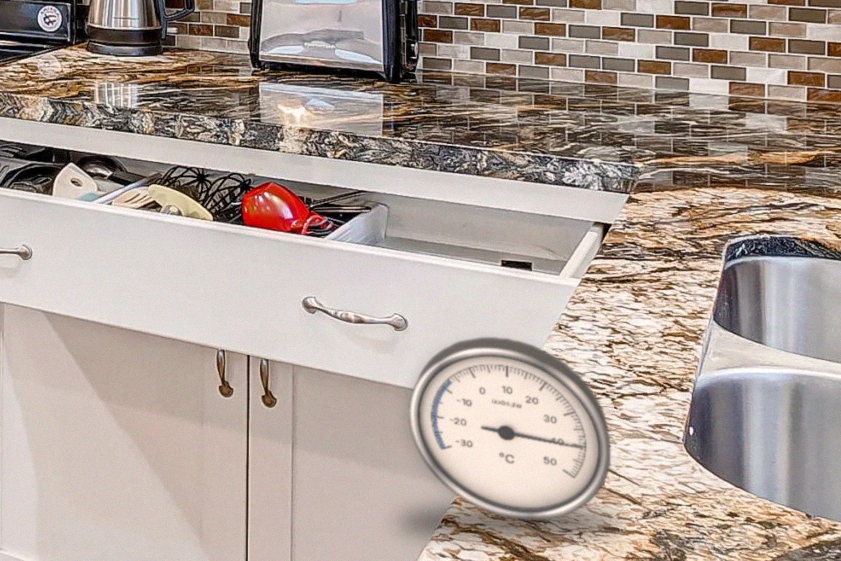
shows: 40 °C
